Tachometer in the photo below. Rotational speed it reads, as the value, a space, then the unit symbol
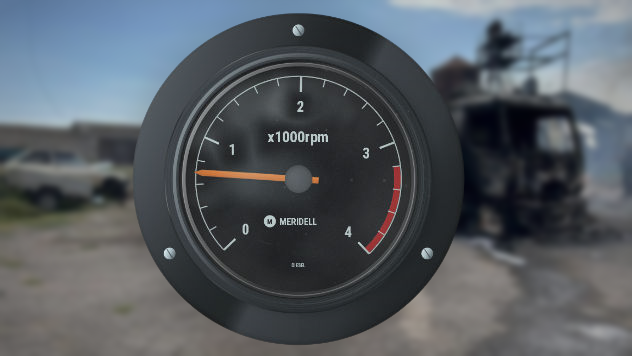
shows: 700 rpm
